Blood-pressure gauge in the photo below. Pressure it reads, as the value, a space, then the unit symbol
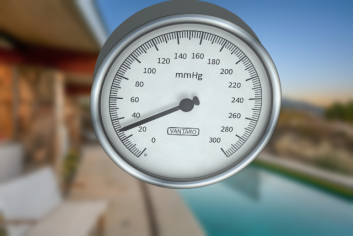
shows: 30 mmHg
